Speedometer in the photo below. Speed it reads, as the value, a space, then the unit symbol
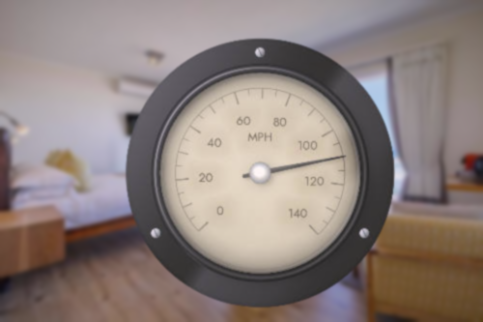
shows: 110 mph
